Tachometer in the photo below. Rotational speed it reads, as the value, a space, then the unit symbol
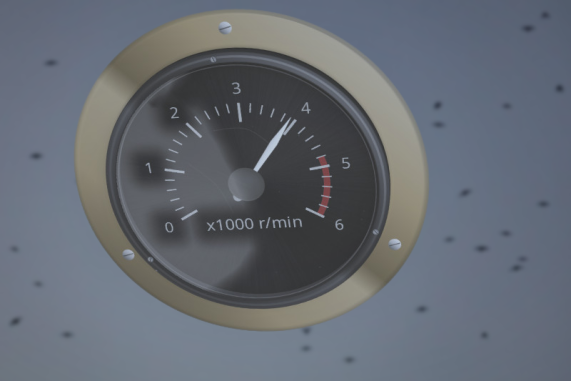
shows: 3900 rpm
